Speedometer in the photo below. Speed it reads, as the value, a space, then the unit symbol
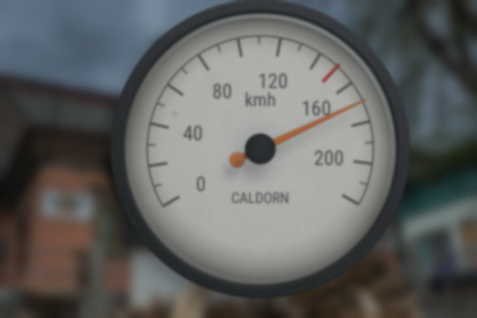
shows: 170 km/h
